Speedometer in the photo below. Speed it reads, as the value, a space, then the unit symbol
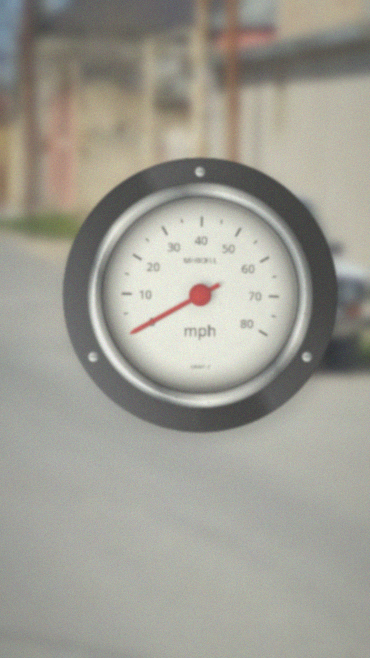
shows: 0 mph
